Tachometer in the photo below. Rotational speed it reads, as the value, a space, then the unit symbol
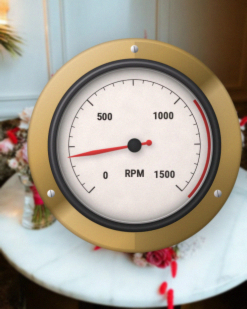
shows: 200 rpm
